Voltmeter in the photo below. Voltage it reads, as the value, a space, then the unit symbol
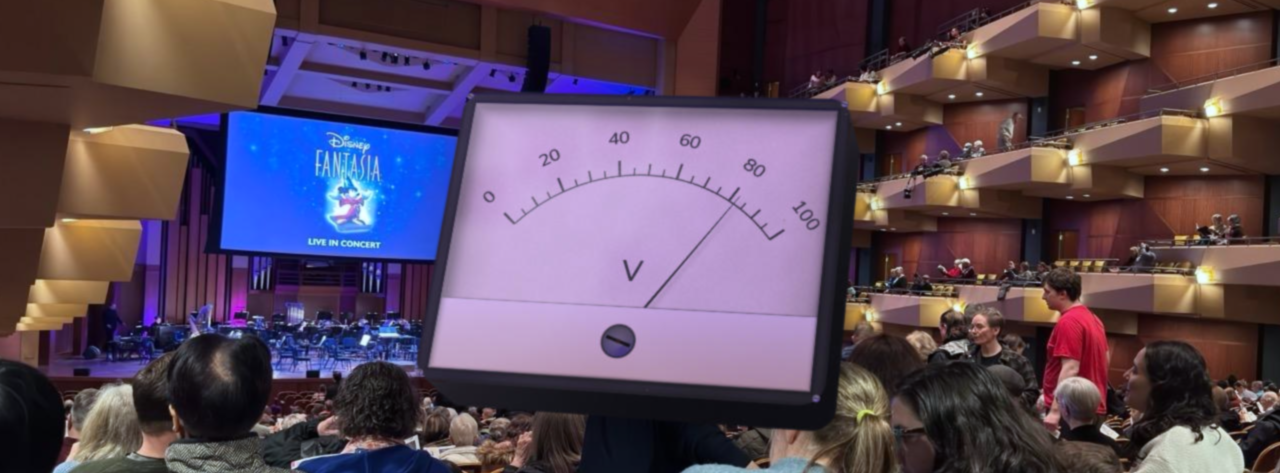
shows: 82.5 V
